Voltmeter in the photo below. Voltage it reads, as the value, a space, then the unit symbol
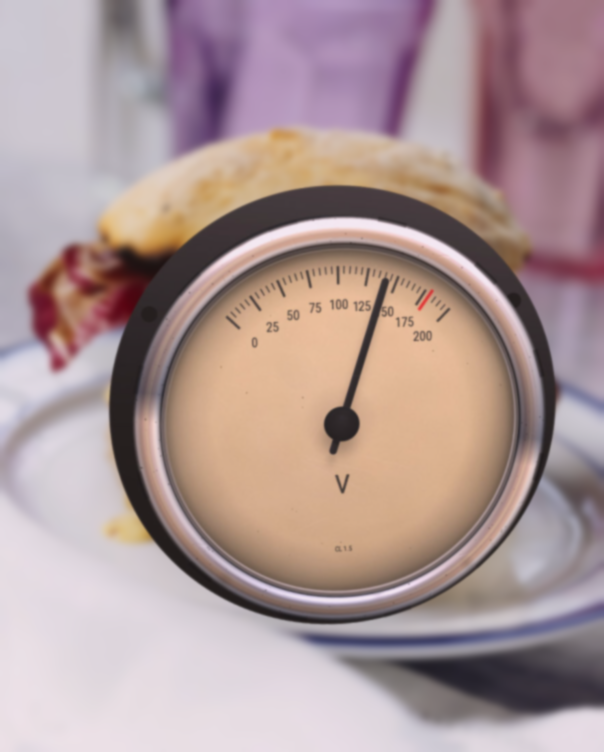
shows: 140 V
